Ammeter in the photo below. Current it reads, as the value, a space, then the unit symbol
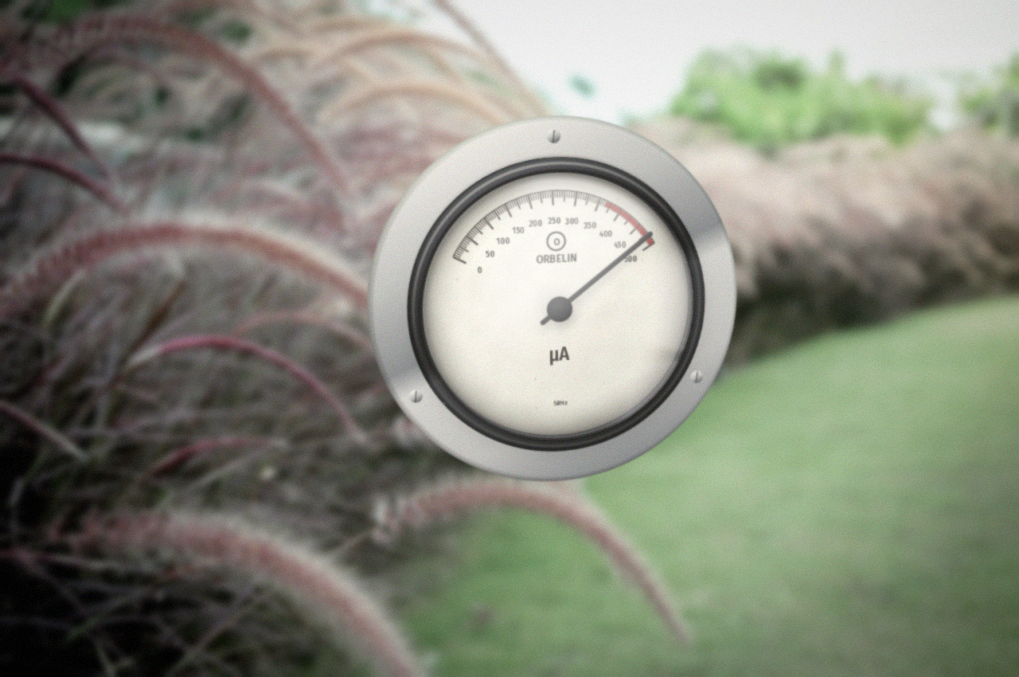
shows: 475 µA
